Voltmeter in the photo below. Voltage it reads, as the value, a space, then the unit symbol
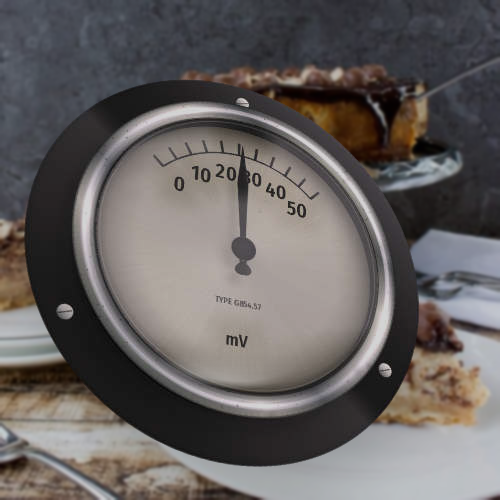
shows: 25 mV
